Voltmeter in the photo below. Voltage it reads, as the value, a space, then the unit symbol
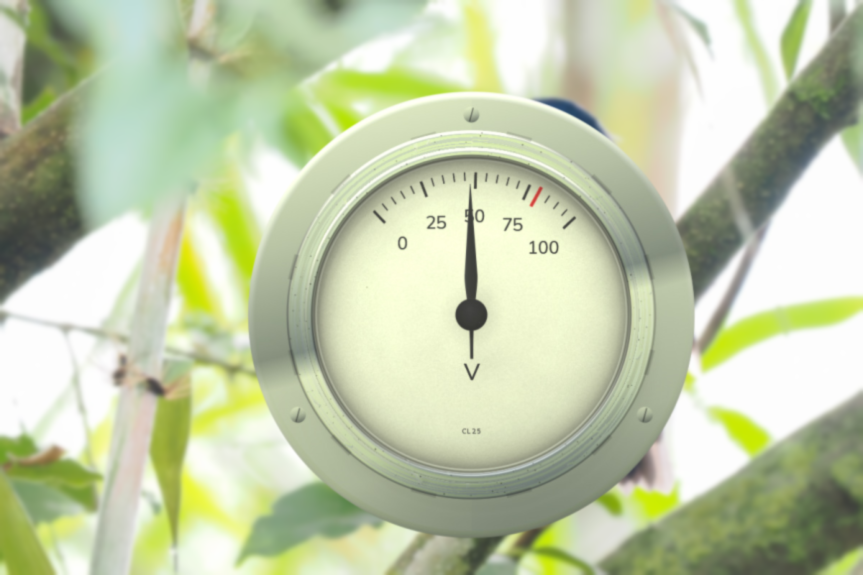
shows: 47.5 V
